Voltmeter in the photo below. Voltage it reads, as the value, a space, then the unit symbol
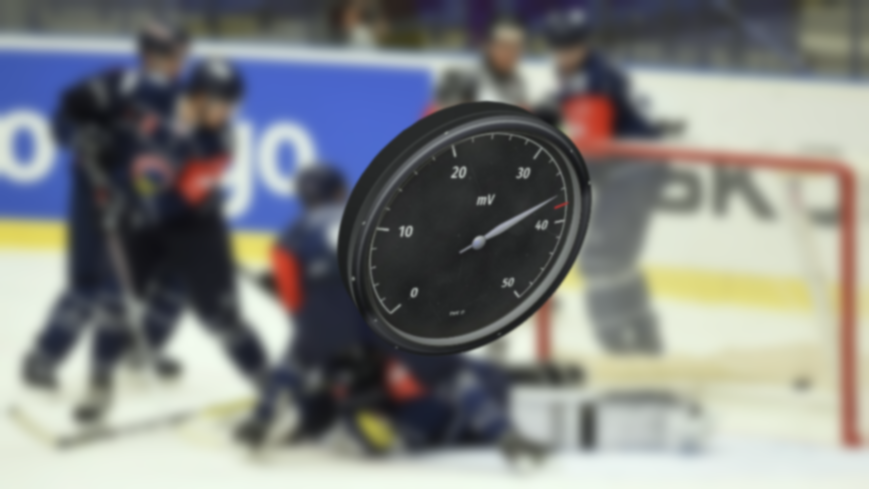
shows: 36 mV
